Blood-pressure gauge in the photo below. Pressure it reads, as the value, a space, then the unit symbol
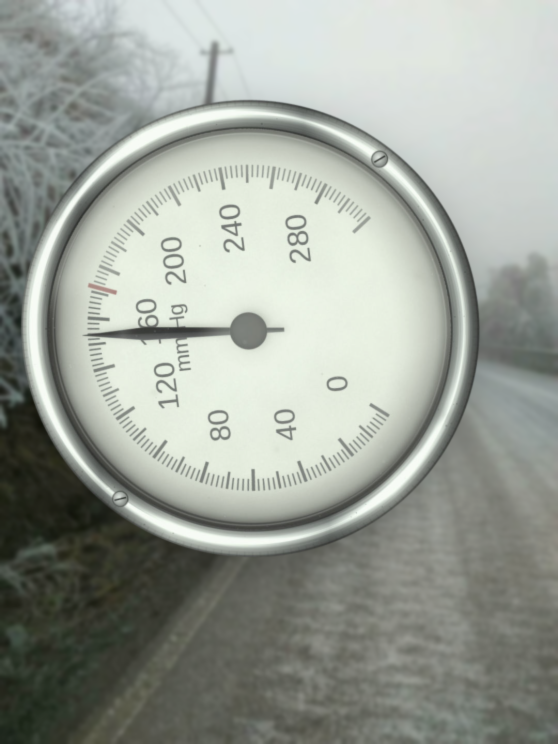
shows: 154 mmHg
